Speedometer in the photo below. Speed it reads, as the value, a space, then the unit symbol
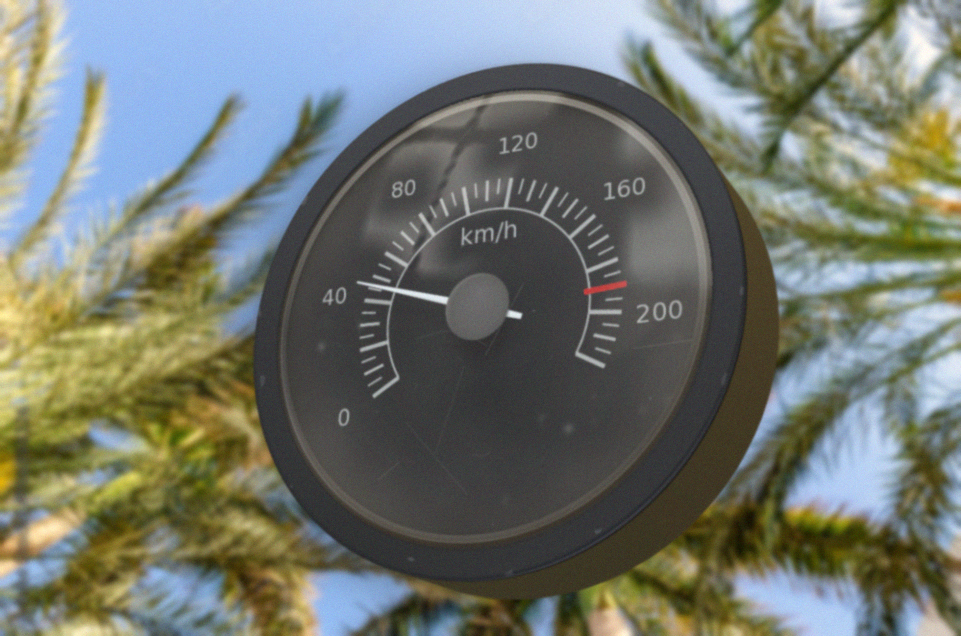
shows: 45 km/h
